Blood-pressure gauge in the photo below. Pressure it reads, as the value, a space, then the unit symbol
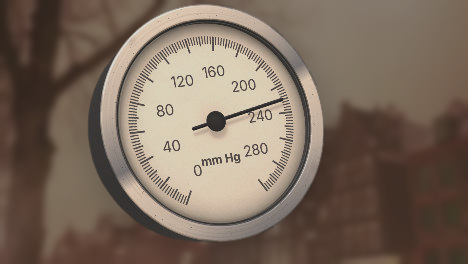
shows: 230 mmHg
